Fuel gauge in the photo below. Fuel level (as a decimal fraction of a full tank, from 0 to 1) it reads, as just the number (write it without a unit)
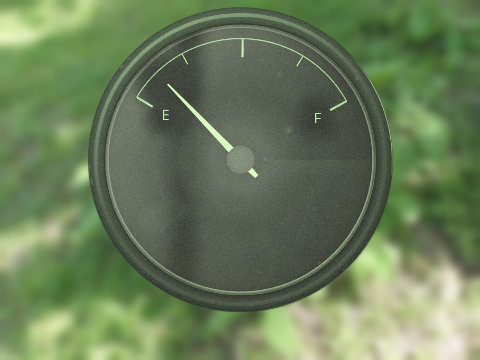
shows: 0.125
